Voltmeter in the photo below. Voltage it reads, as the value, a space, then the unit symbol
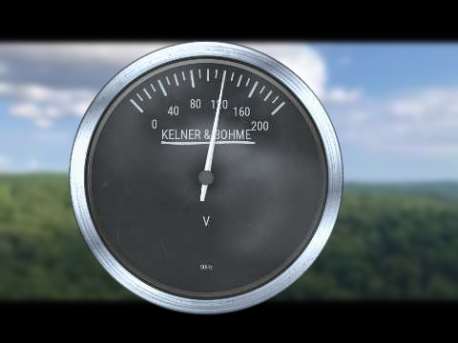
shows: 120 V
